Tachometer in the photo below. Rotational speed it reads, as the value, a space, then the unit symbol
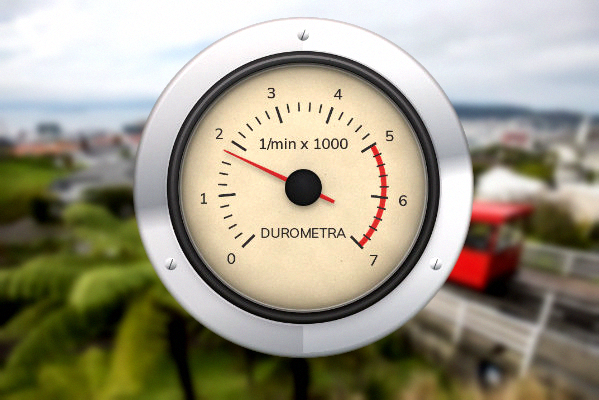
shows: 1800 rpm
